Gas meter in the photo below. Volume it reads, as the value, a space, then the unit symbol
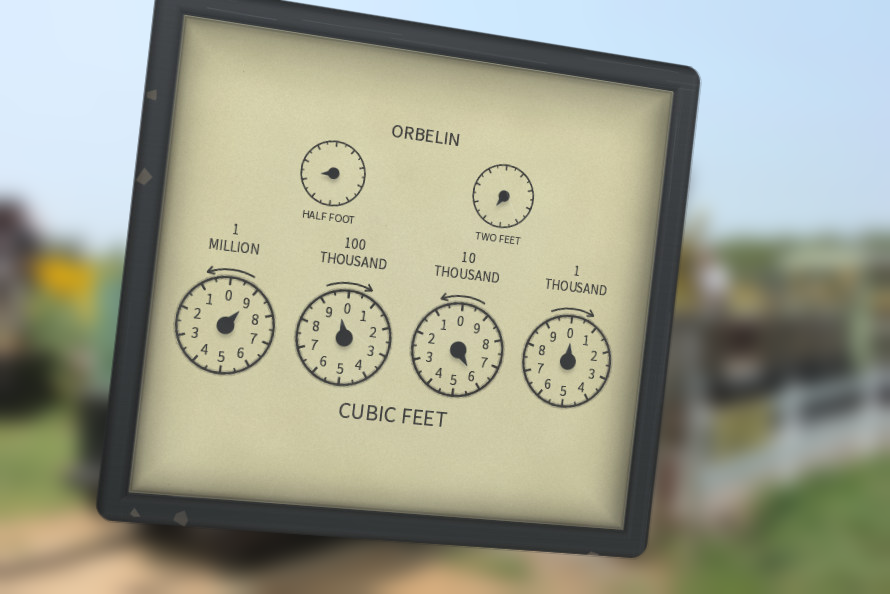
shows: 896000 ft³
